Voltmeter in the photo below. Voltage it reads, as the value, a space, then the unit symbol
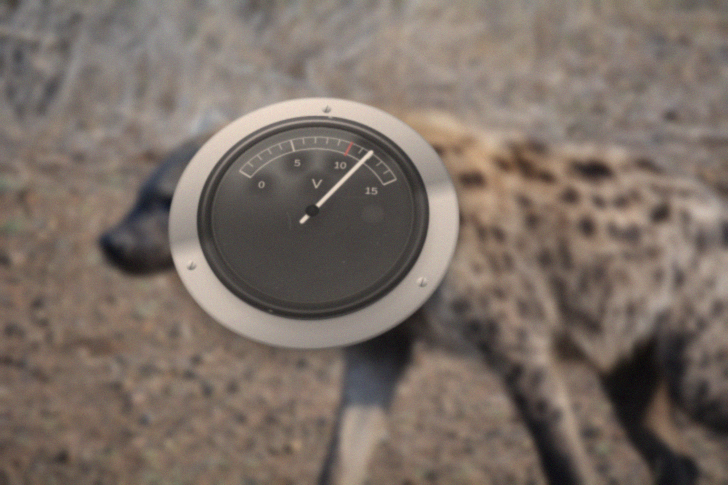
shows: 12 V
